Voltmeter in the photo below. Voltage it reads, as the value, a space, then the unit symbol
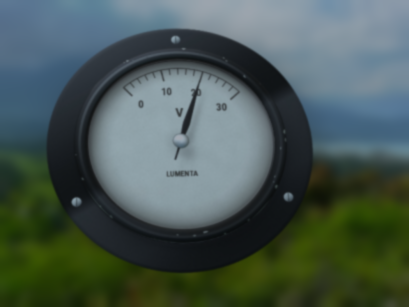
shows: 20 V
